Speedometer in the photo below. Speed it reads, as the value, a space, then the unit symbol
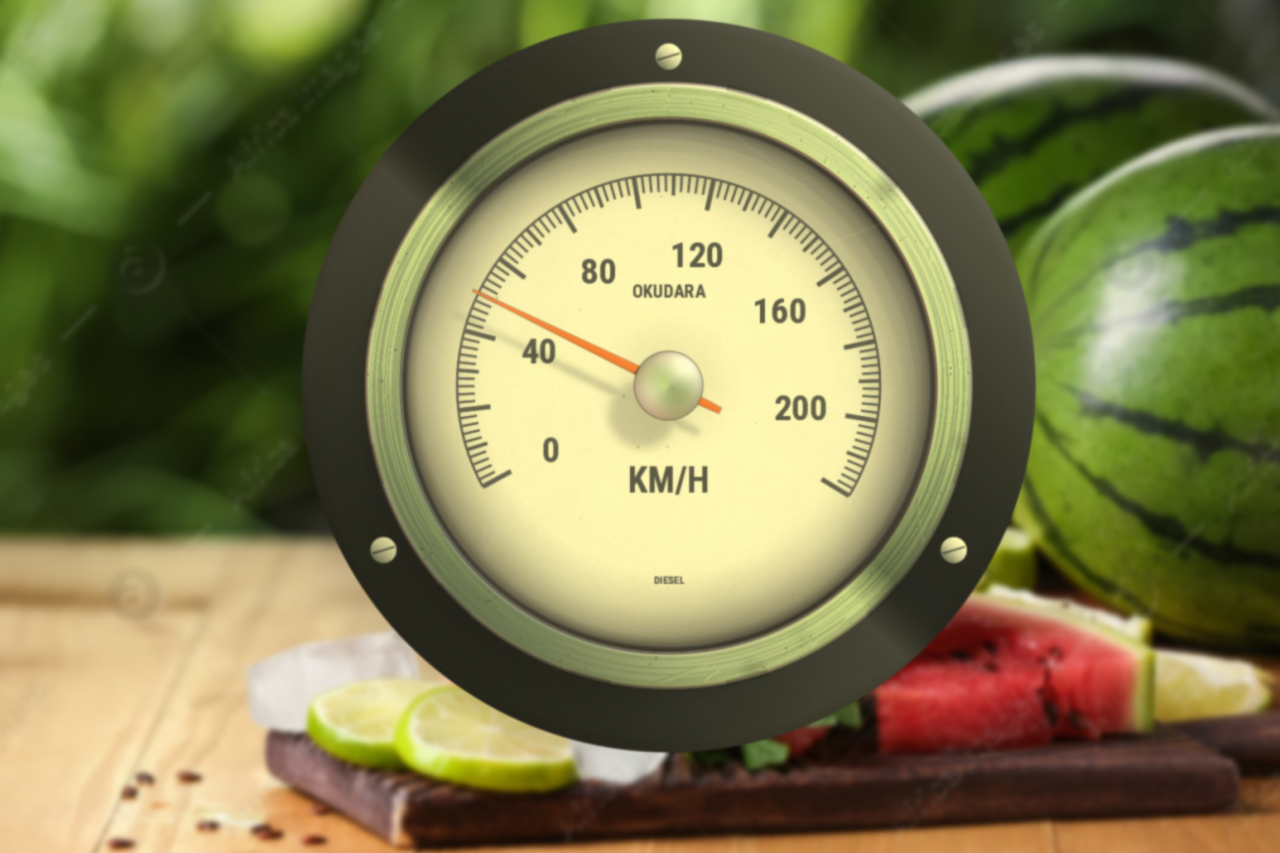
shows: 50 km/h
